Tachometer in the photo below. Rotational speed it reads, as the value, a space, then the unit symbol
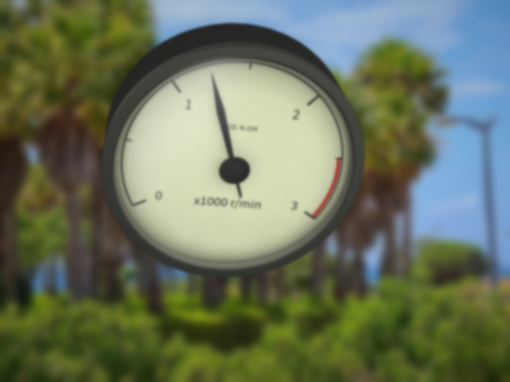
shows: 1250 rpm
